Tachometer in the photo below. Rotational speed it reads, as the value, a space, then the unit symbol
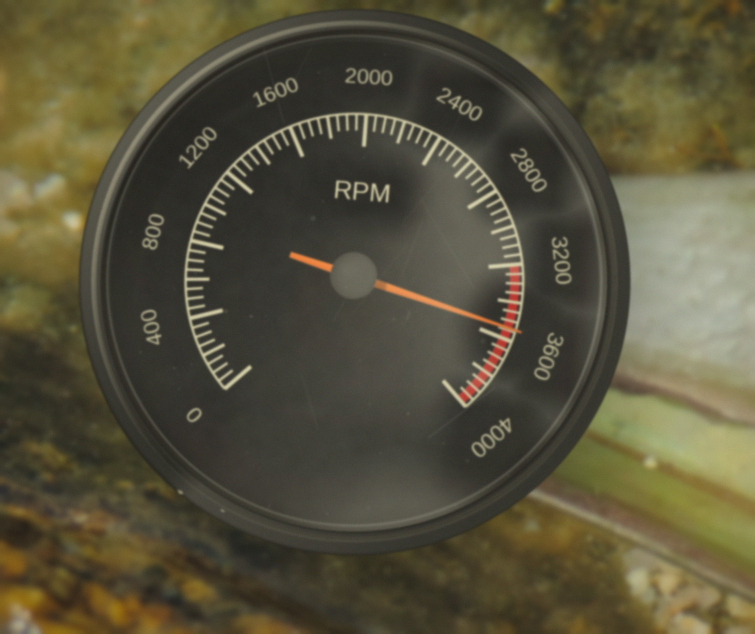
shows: 3550 rpm
